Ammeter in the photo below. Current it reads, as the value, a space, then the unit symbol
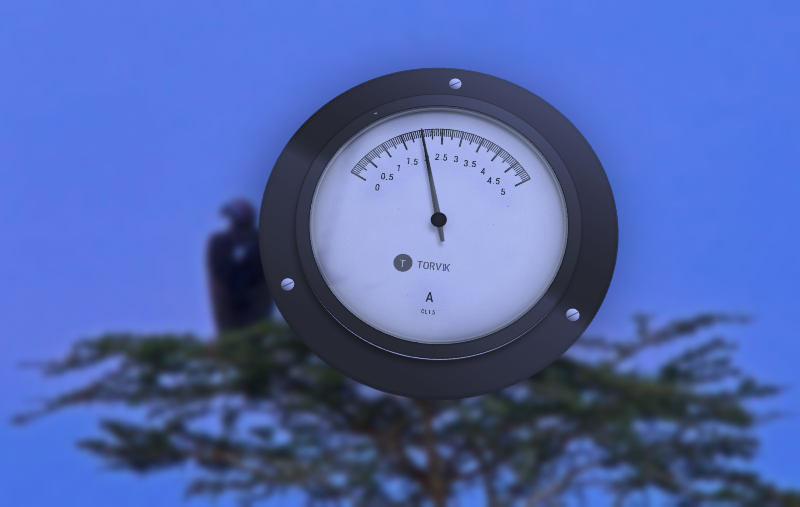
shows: 2 A
